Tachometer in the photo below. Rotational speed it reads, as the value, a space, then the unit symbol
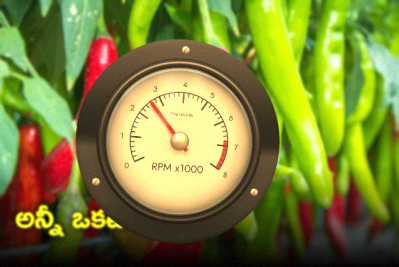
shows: 2600 rpm
